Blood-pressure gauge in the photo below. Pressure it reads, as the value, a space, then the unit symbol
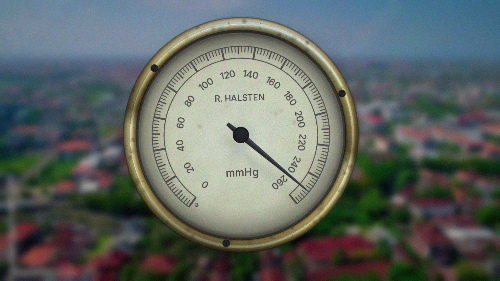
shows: 250 mmHg
